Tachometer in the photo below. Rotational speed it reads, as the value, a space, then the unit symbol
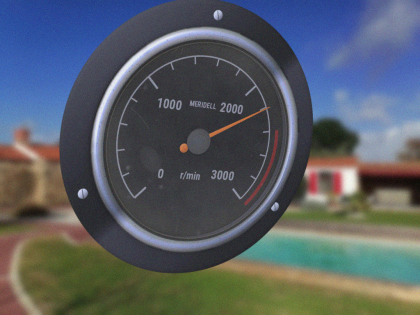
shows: 2200 rpm
